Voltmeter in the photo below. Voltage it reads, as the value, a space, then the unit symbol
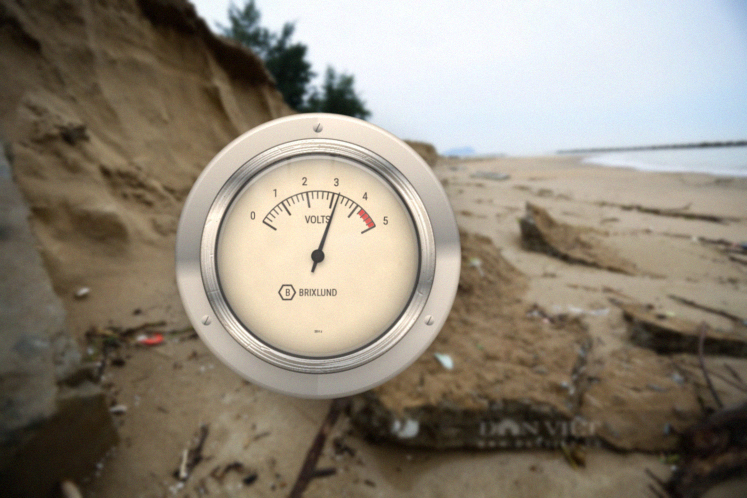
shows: 3.2 V
